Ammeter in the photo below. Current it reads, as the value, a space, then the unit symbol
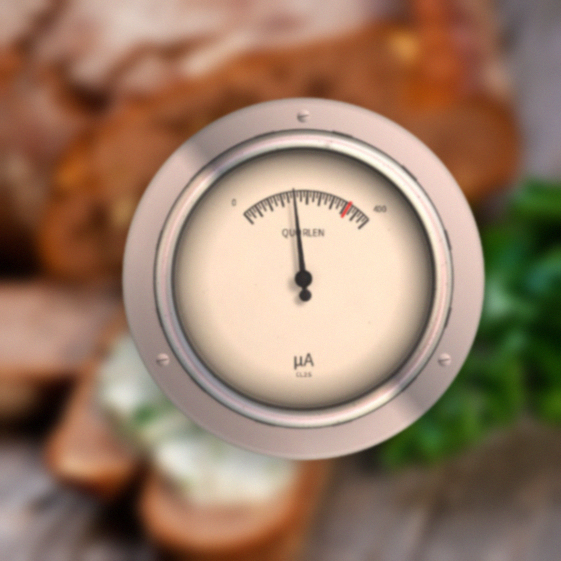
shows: 160 µA
